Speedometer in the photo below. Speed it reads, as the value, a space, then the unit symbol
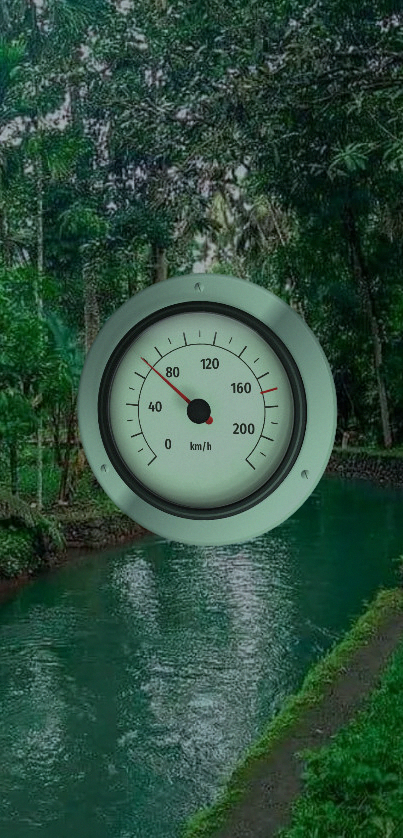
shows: 70 km/h
